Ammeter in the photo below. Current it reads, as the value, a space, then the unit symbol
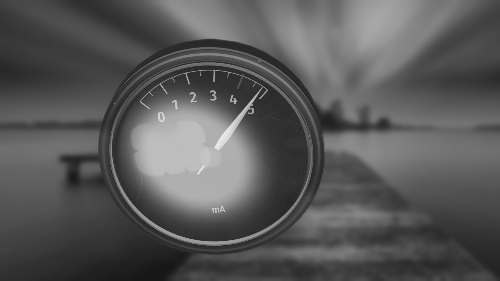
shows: 4.75 mA
